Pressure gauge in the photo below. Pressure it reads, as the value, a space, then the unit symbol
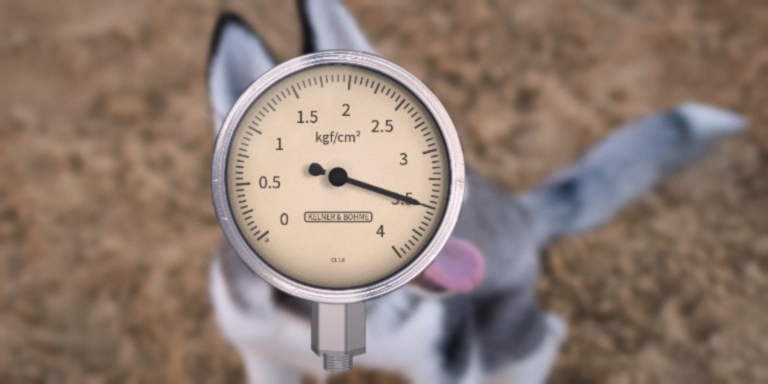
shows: 3.5 kg/cm²
